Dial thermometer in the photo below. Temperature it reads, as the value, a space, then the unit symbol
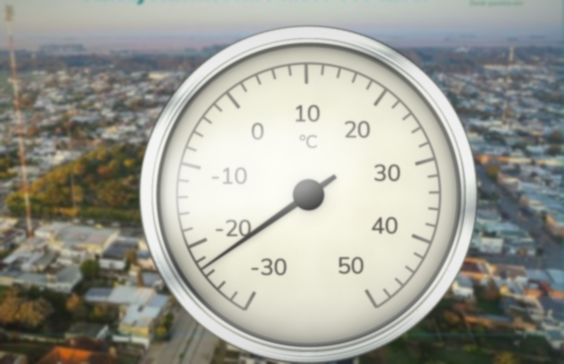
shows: -23 °C
